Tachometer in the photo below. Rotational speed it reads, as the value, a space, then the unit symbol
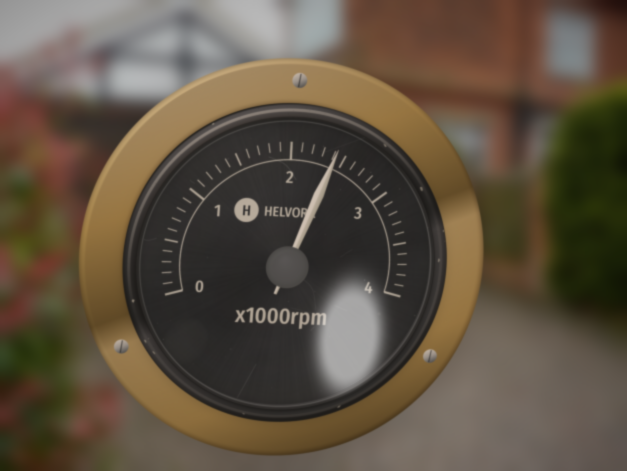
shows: 2400 rpm
